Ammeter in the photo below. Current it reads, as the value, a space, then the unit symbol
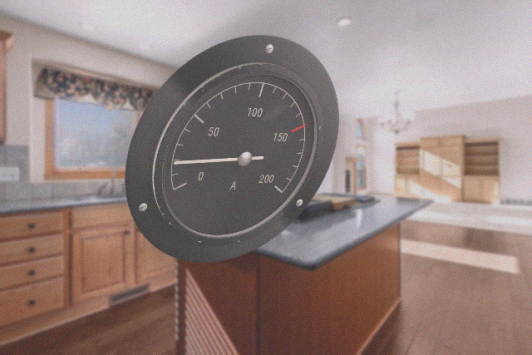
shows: 20 A
